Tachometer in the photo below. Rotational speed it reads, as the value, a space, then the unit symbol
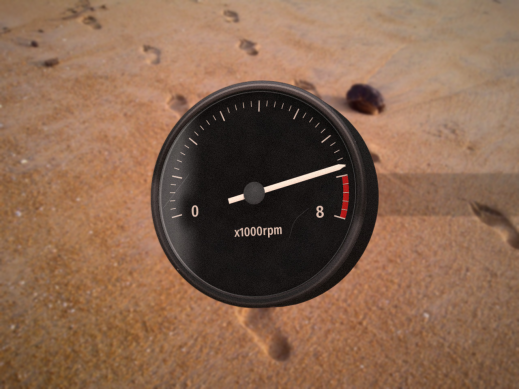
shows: 6800 rpm
